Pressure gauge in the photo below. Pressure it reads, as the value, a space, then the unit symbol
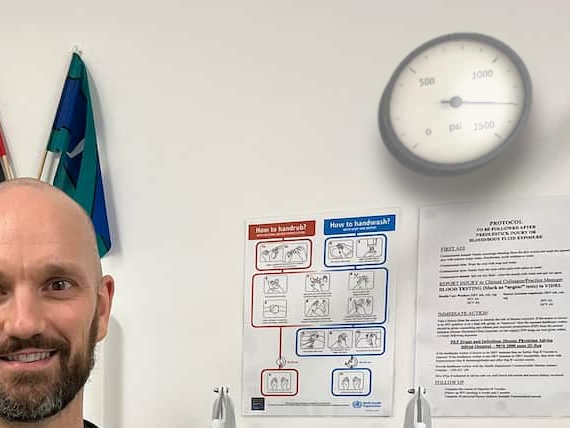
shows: 1300 psi
